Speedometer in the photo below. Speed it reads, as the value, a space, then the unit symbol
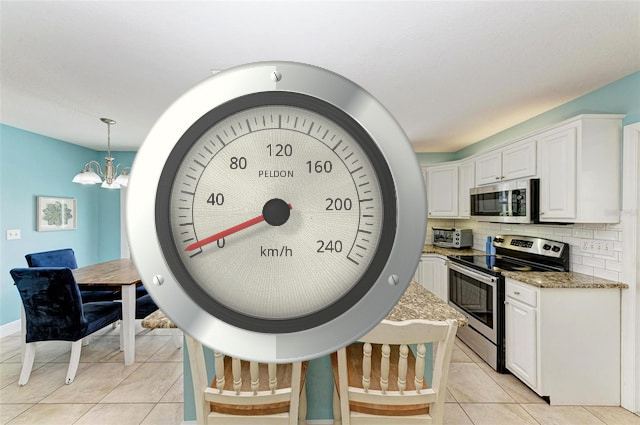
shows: 5 km/h
